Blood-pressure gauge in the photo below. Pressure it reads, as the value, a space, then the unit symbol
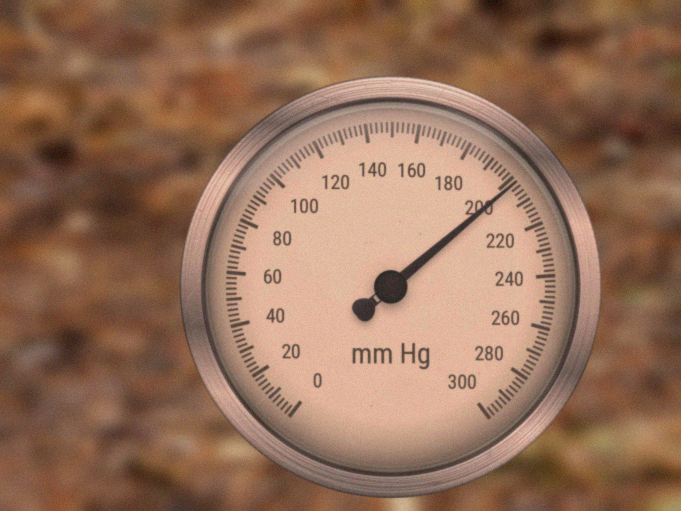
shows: 202 mmHg
